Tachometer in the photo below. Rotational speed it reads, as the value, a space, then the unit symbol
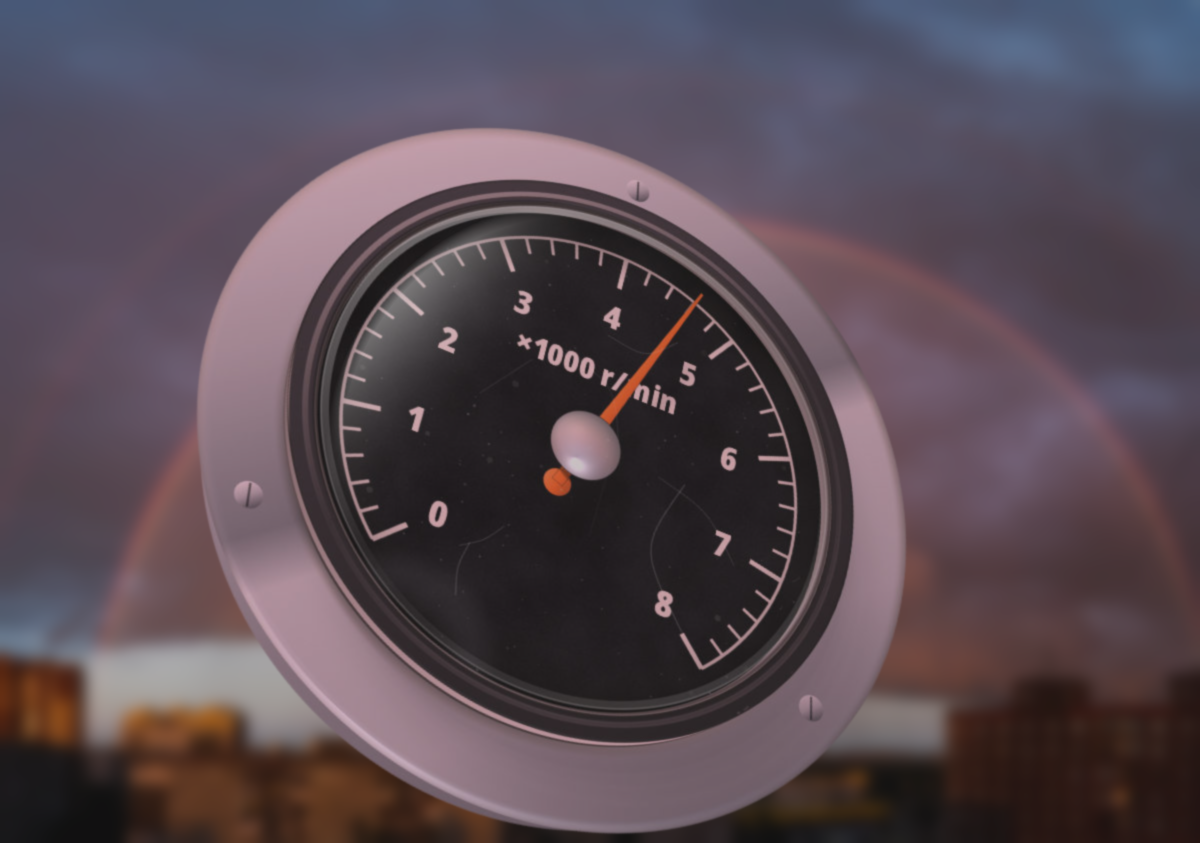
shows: 4600 rpm
